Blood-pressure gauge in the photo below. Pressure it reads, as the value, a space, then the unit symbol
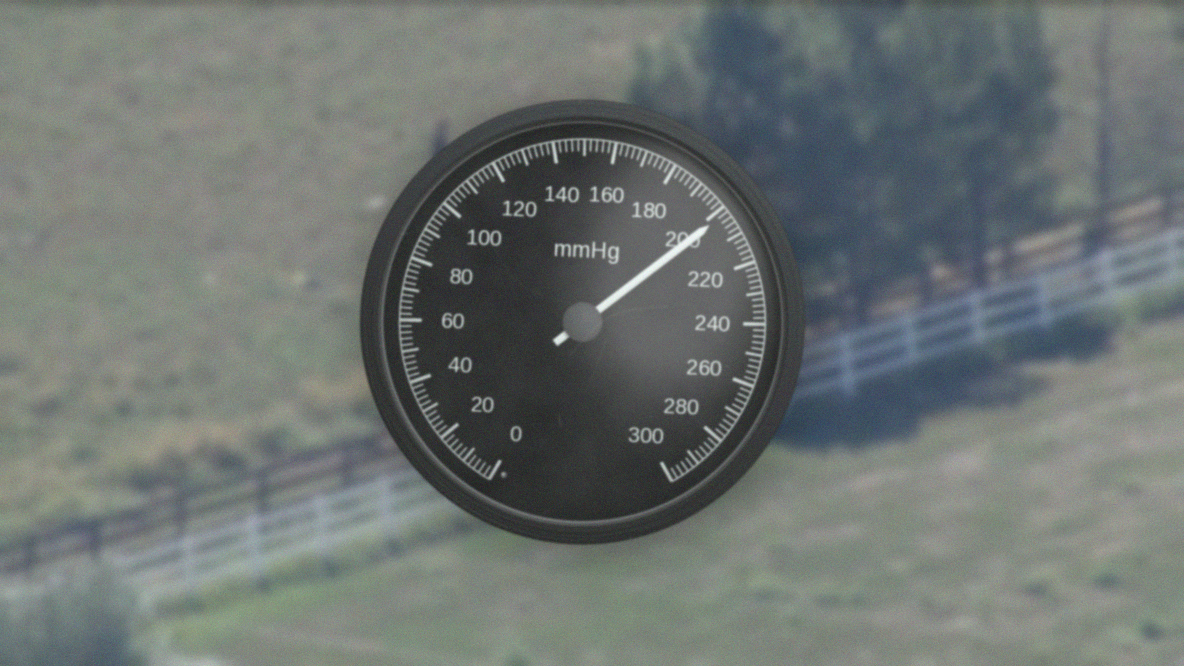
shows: 202 mmHg
